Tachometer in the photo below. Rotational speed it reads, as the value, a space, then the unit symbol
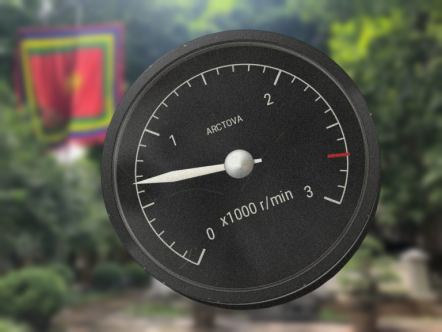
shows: 650 rpm
